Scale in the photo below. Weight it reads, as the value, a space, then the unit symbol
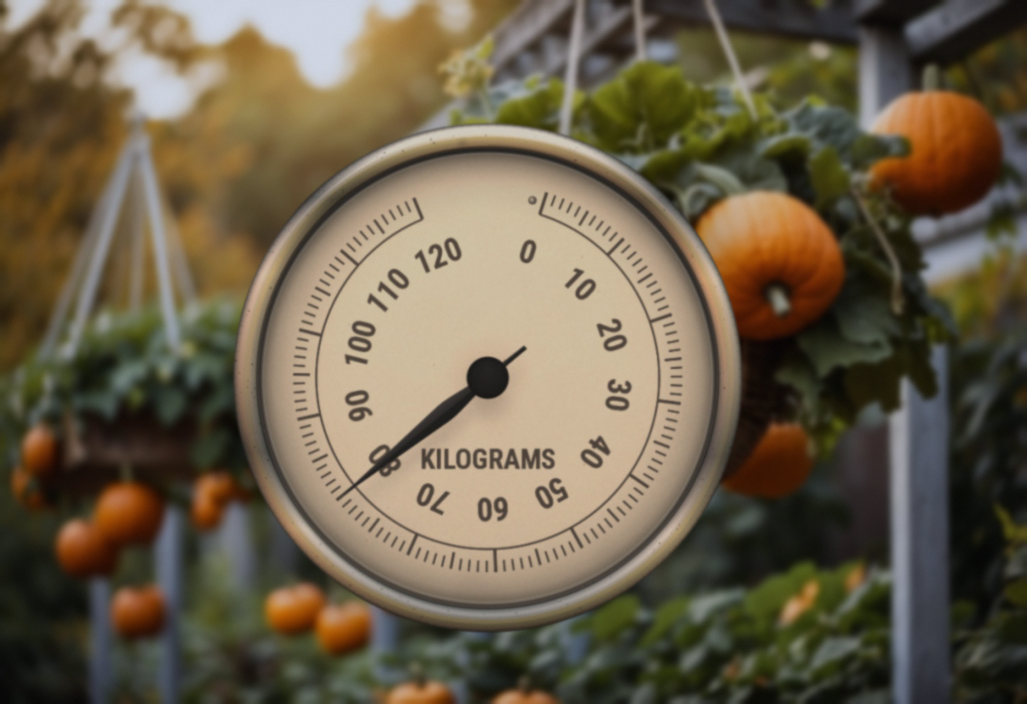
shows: 80 kg
